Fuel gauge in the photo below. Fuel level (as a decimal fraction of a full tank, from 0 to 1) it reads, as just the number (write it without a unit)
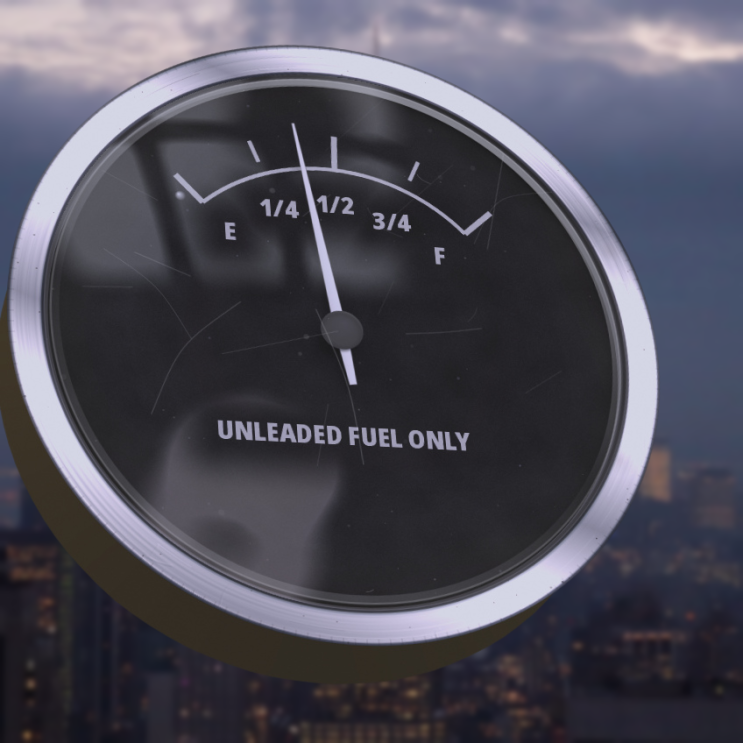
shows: 0.375
